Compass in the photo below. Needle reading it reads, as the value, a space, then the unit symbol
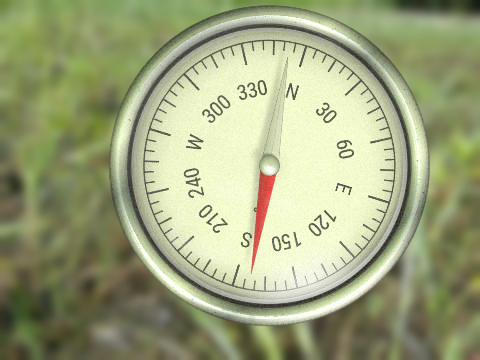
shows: 172.5 °
